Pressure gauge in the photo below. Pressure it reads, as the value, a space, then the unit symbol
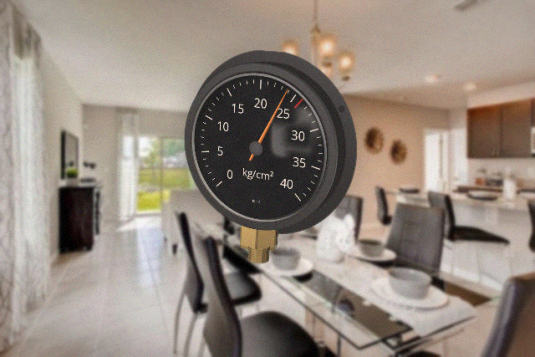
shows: 24 kg/cm²
